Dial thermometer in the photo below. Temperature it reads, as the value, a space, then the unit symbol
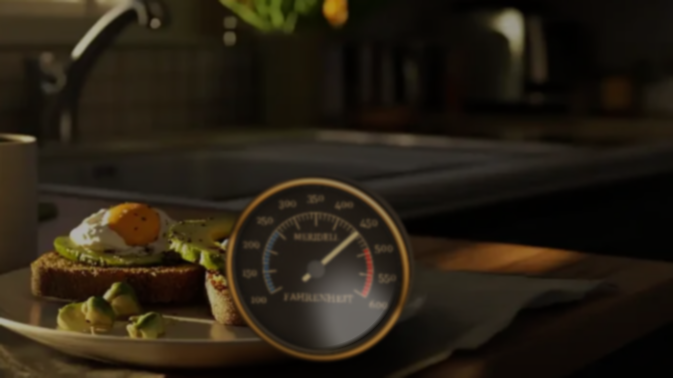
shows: 450 °F
